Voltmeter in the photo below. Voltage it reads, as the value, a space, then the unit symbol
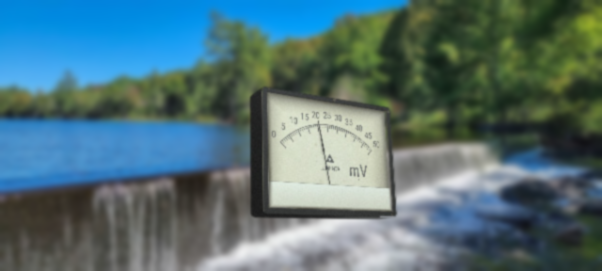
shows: 20 mV
